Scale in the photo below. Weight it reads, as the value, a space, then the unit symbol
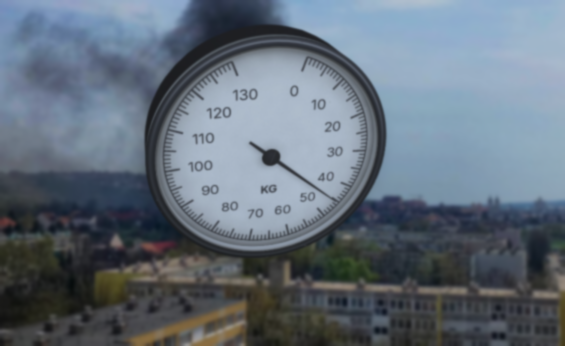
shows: 45 kg
